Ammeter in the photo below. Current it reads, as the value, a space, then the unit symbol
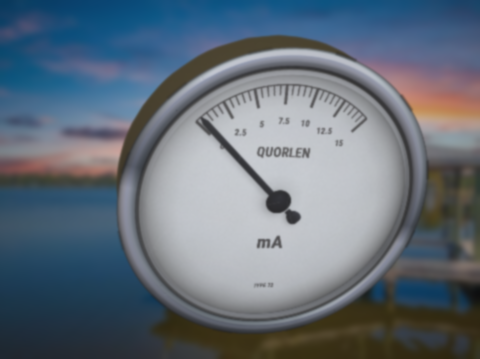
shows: 0.5 mA
